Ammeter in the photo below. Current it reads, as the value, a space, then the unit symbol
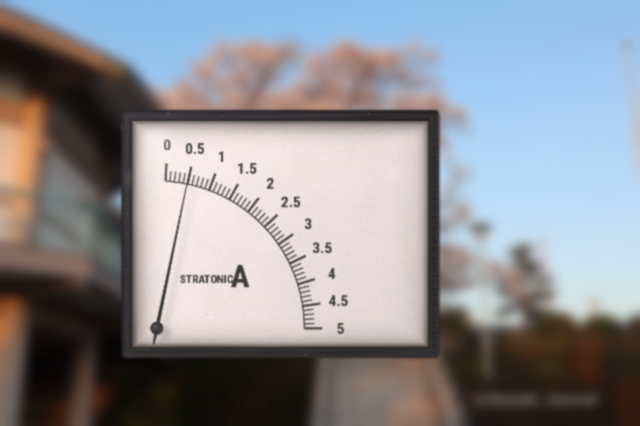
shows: 0.5 A
